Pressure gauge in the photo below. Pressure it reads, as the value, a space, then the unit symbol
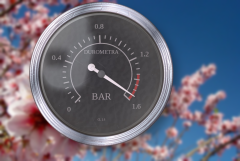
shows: 1.55 bar
